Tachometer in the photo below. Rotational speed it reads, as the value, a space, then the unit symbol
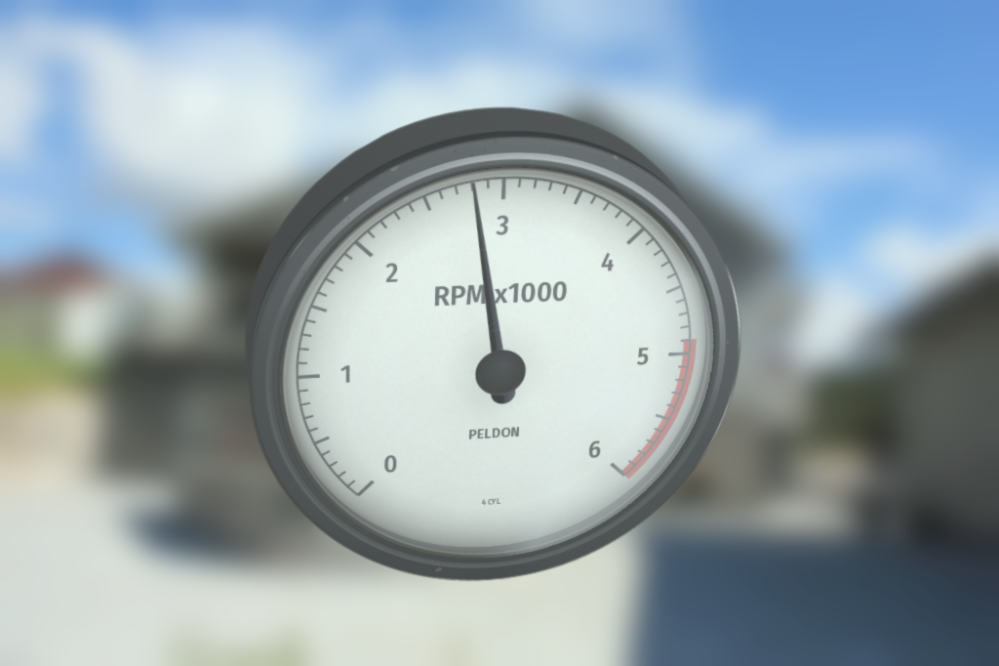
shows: 2800 rpm
